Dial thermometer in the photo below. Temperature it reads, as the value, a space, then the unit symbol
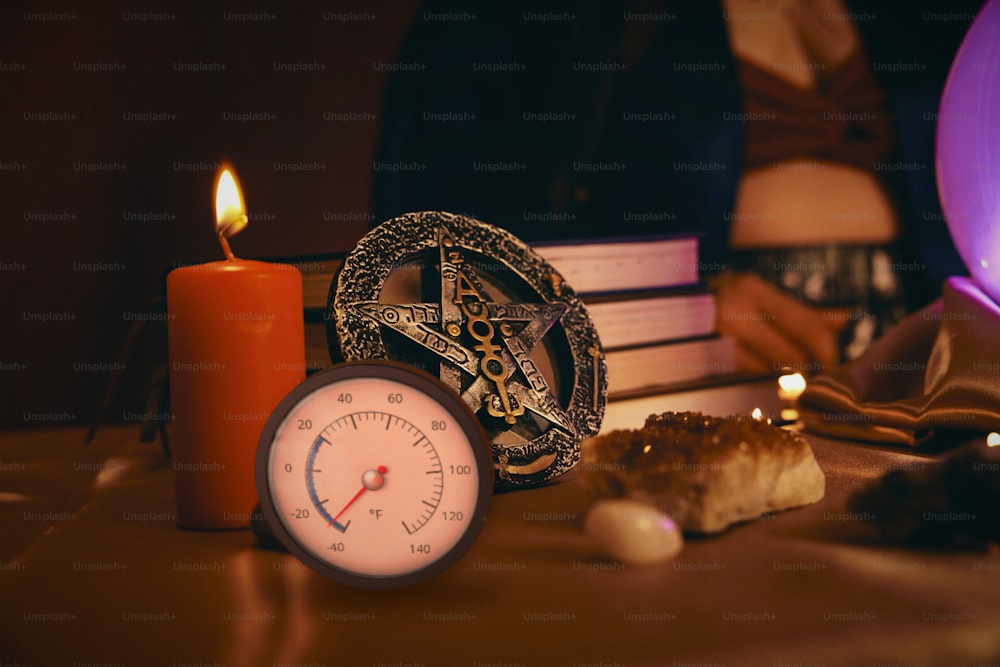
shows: -32 °F
